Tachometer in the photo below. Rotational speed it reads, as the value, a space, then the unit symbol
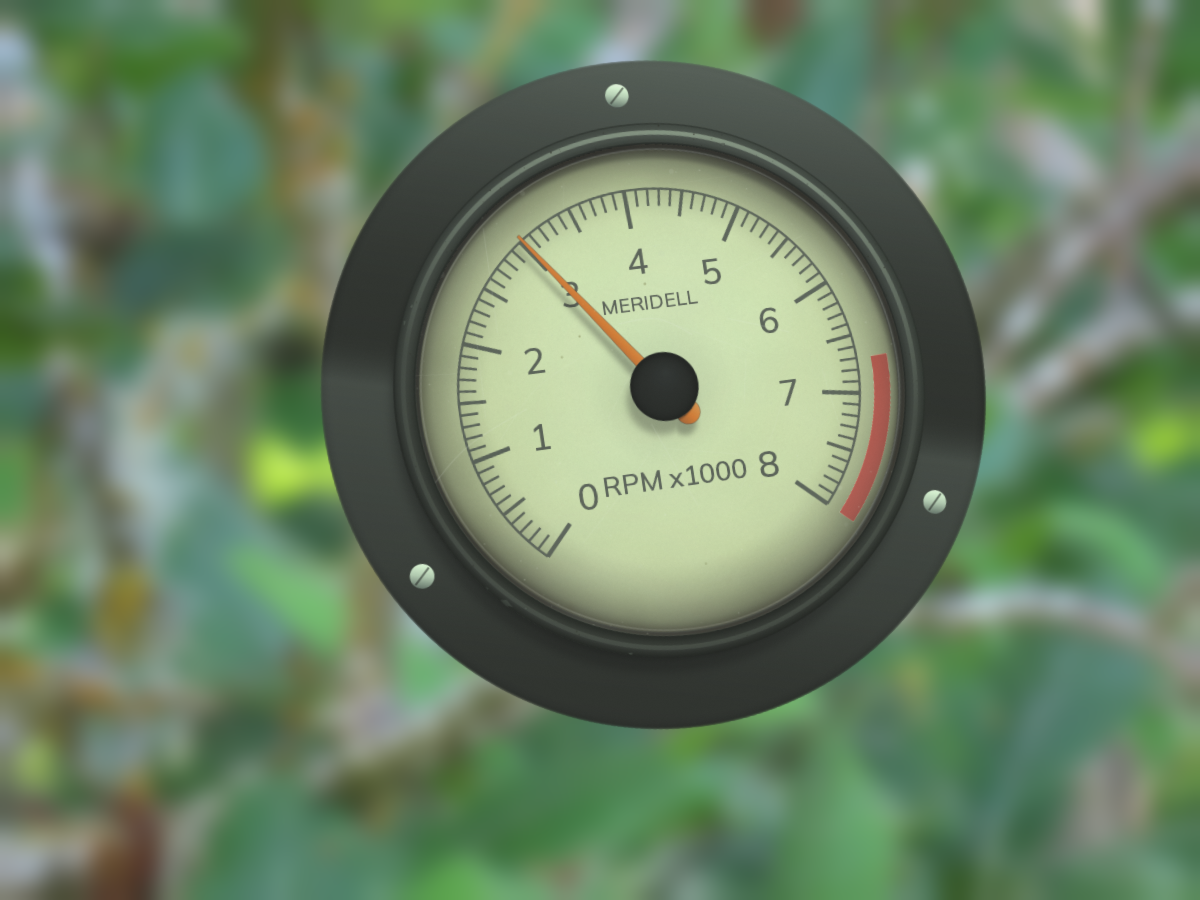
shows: 3000 rpm
